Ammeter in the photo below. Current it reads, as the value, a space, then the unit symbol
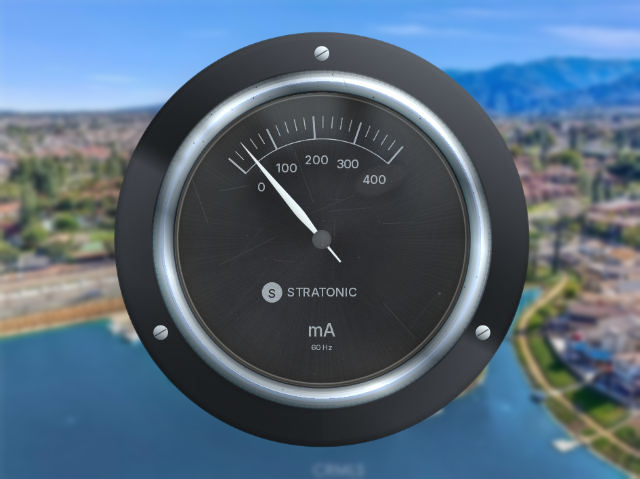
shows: 40 mA
